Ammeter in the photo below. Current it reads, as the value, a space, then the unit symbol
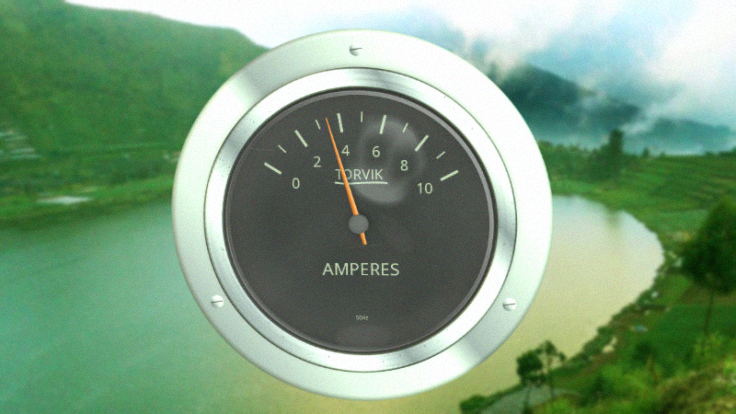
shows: 3.5 A
